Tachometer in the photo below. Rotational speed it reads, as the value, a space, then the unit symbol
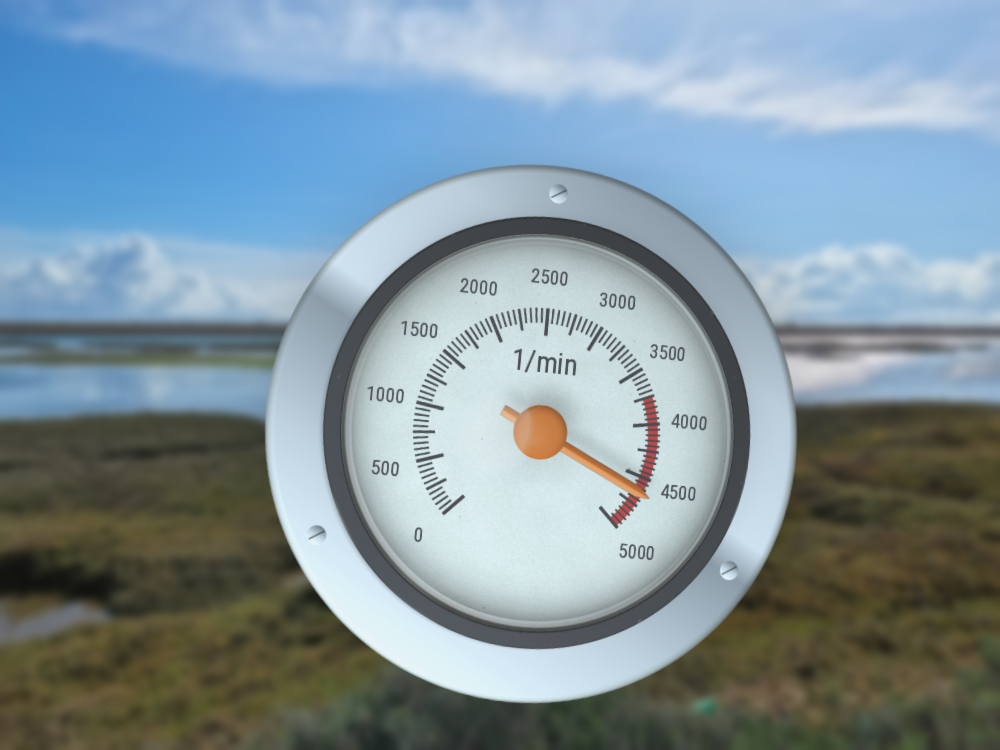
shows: 4650 rpm
